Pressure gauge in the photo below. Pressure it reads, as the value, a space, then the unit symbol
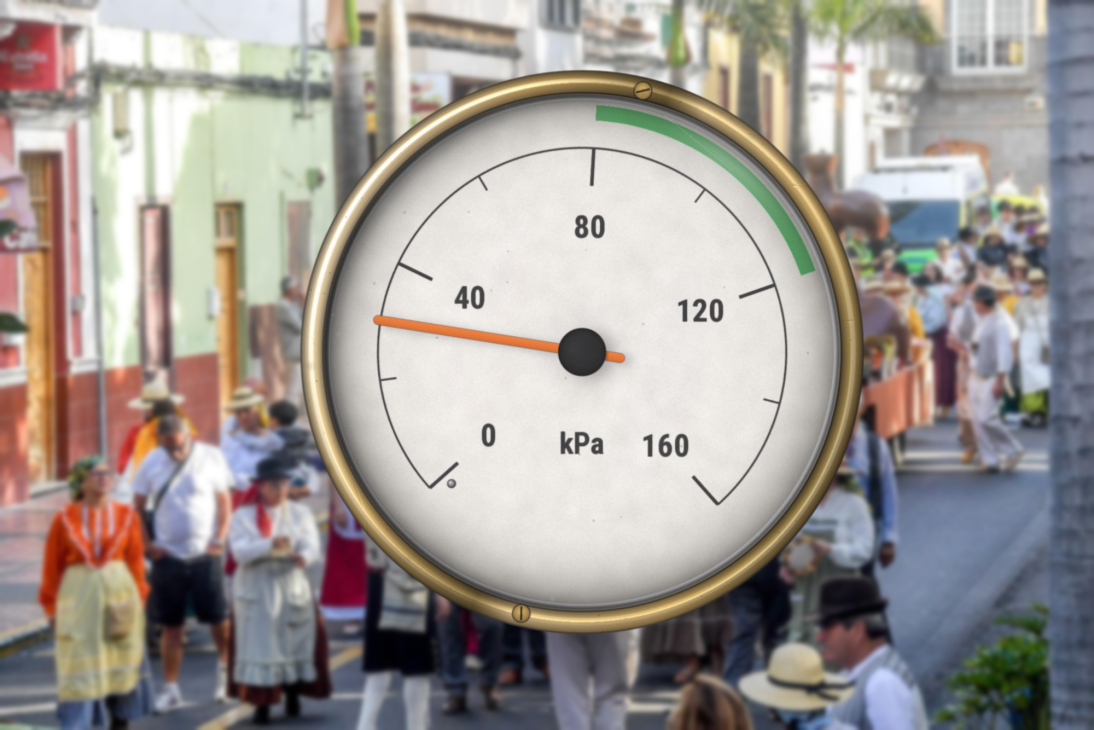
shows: 30 kPa
